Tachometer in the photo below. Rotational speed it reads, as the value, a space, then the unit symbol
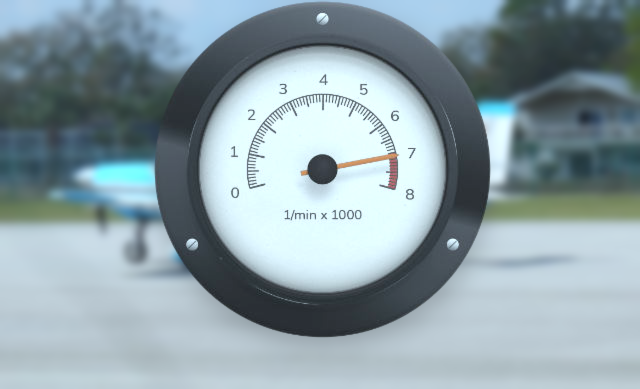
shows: 7000 rpm
